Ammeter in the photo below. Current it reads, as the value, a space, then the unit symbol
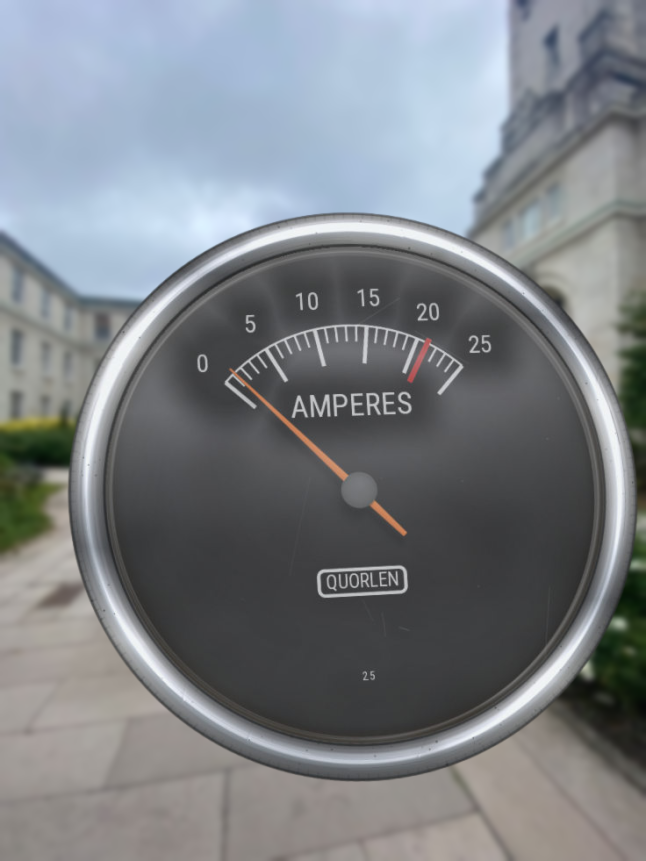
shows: 1 A
